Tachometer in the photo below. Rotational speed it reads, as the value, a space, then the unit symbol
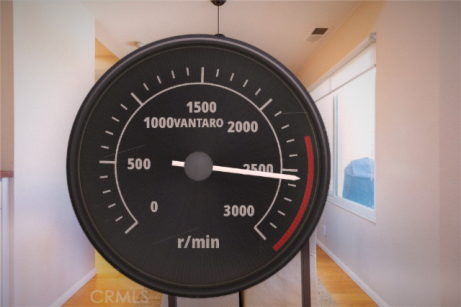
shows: 2550 rpm
